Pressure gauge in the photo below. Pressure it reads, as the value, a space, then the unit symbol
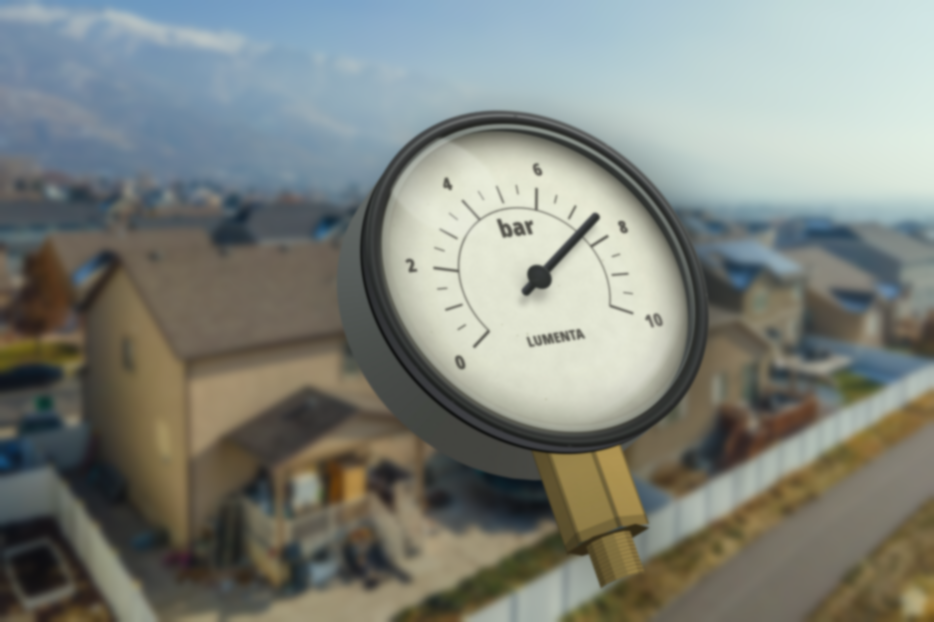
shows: 7.5 bar
